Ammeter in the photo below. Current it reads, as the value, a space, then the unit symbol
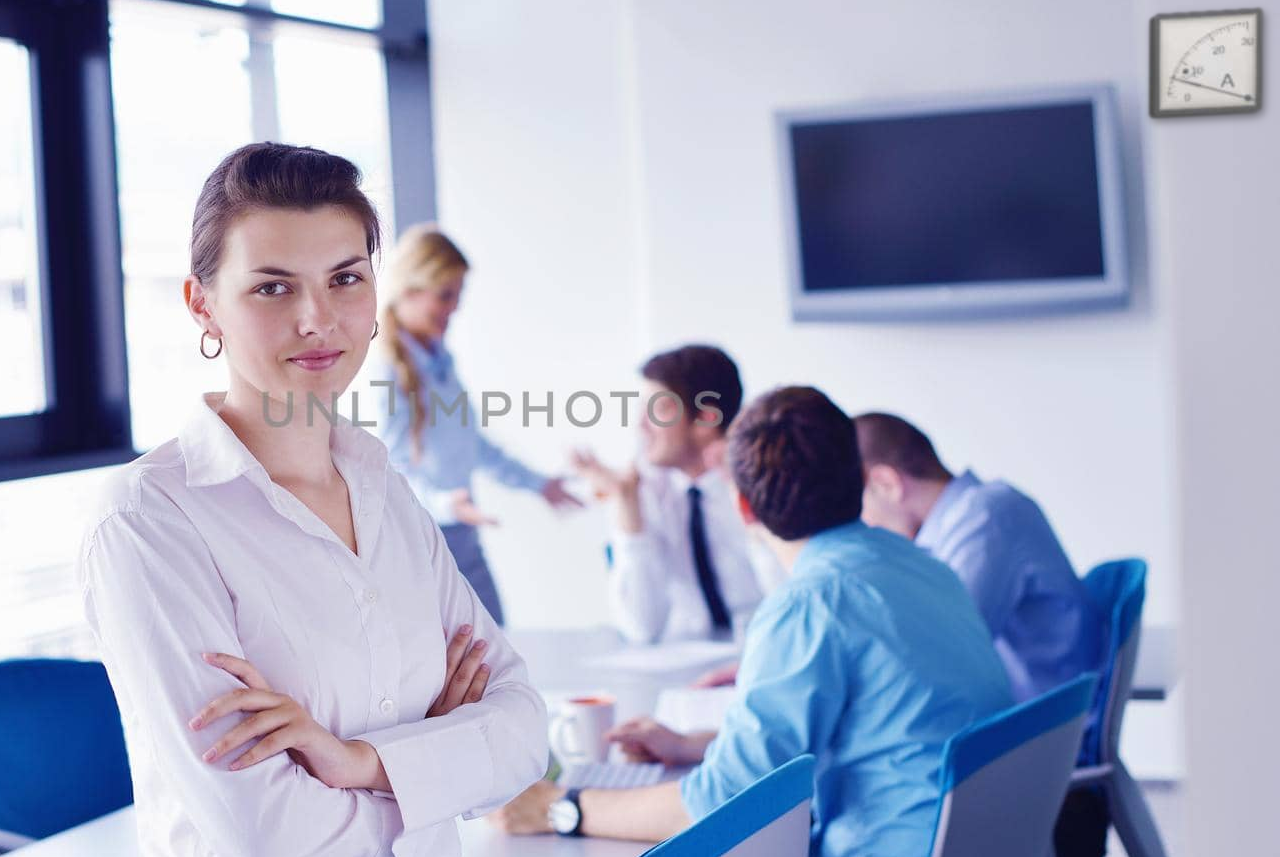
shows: 5 A
